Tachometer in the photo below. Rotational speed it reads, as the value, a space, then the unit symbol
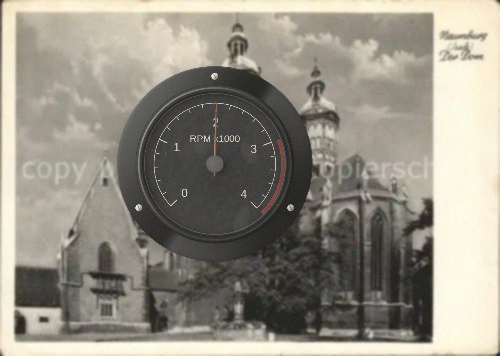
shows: 2000 rpm
